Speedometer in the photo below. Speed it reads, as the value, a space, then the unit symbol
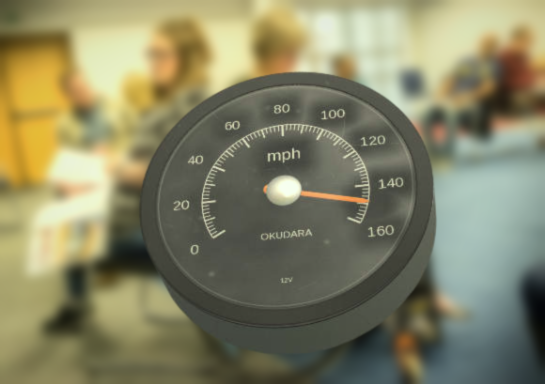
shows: 150 mph
